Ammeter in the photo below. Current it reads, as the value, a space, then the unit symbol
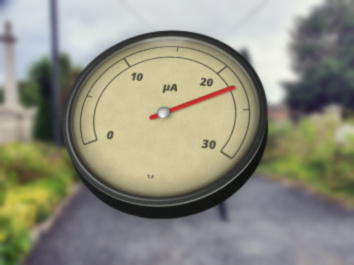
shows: 22.5 µA
